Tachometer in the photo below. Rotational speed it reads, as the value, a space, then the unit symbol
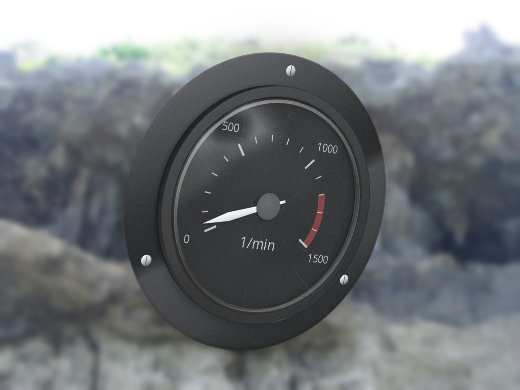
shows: 50 rpm
